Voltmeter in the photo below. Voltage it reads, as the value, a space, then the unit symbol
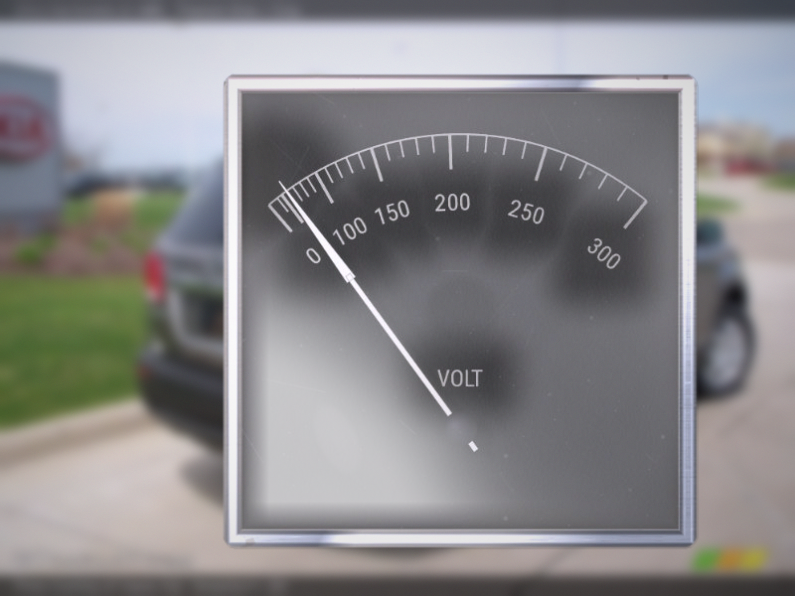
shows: 60 V
